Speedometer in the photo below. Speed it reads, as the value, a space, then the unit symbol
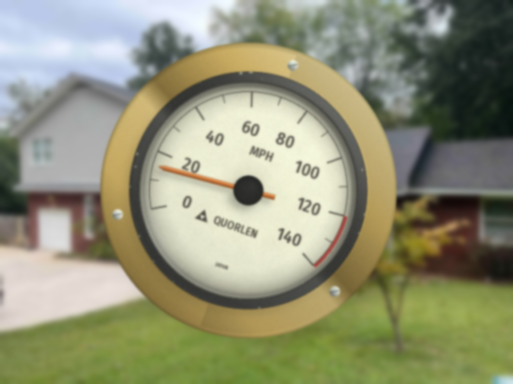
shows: 15 mph
